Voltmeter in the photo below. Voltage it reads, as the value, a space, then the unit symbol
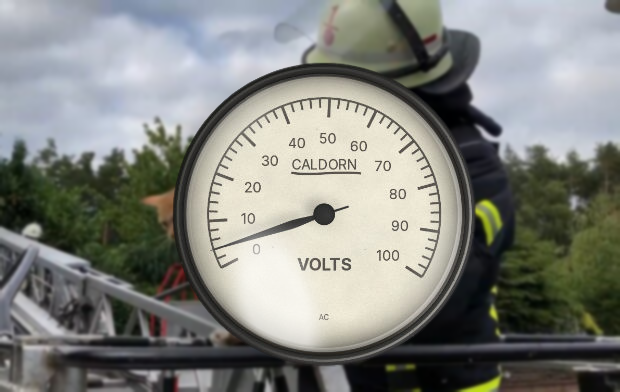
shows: 4 V
